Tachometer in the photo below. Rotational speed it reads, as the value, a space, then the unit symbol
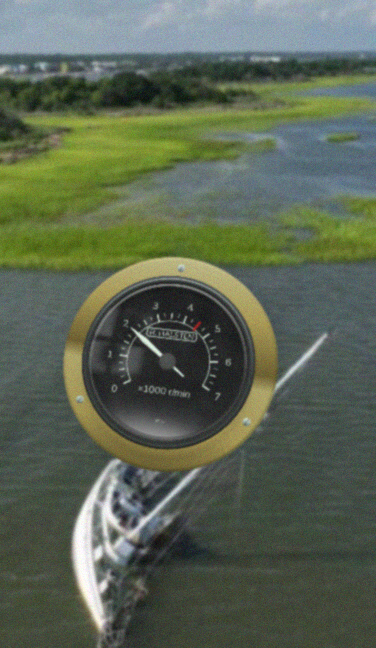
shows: 2000 rpm
